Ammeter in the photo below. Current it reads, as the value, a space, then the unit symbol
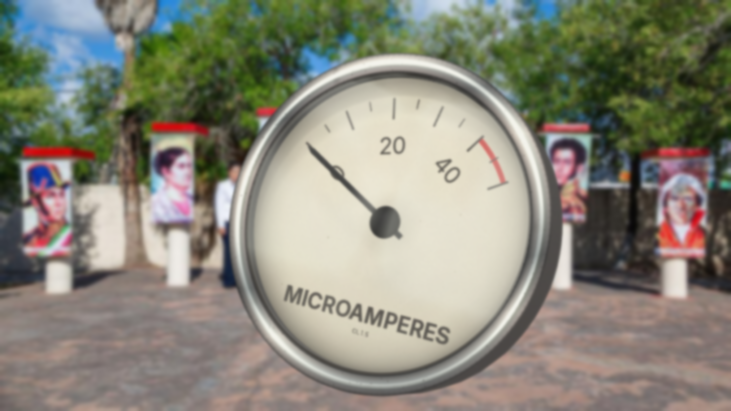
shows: 0 µA
